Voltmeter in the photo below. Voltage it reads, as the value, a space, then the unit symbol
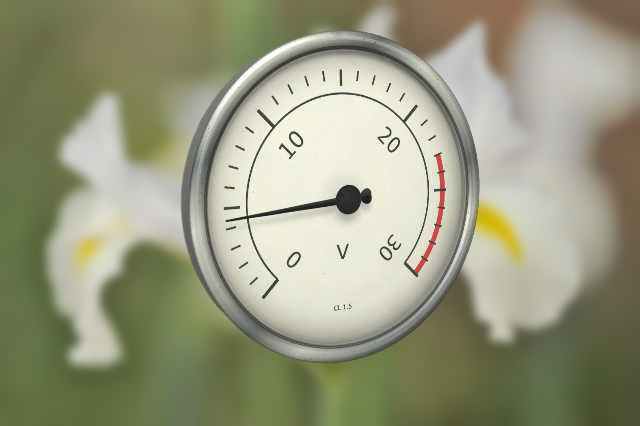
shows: 4.5 V
